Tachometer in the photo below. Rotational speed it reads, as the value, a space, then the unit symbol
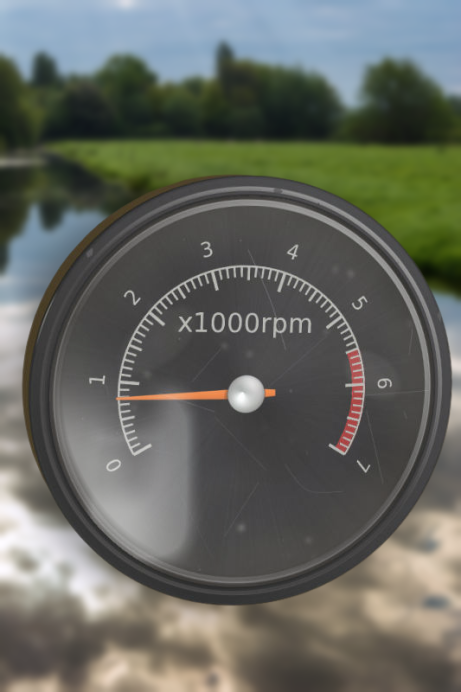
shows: 800 rpm
